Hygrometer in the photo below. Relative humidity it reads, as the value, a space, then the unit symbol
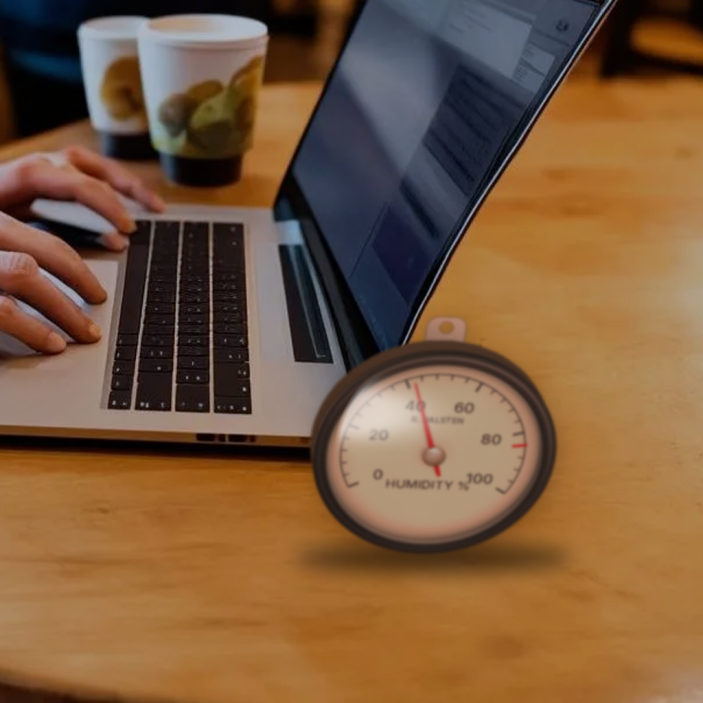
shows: 42 %
